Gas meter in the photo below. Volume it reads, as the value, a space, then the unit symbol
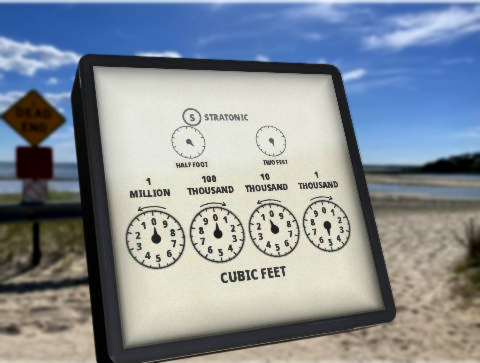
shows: 500 ft³
